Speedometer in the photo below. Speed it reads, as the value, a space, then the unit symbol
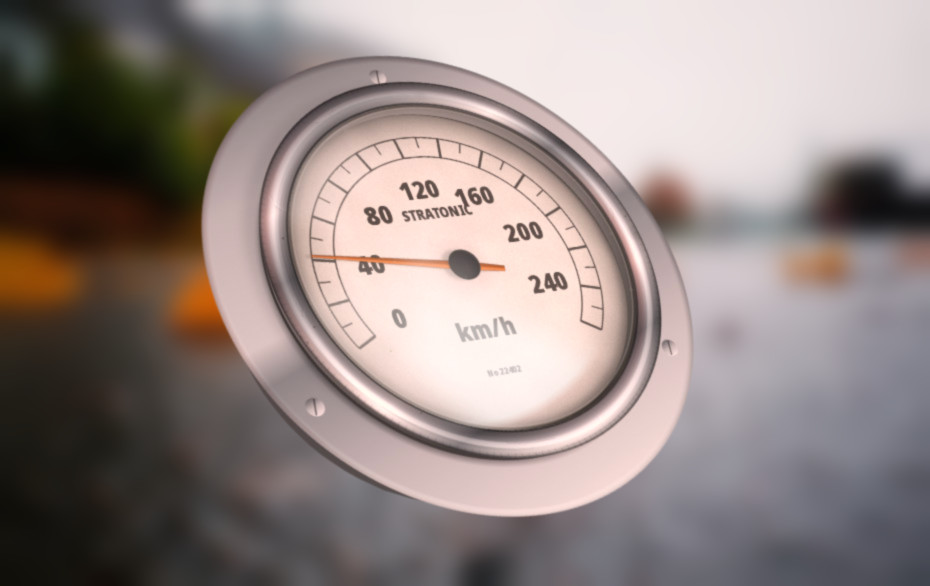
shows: 40 km/h
